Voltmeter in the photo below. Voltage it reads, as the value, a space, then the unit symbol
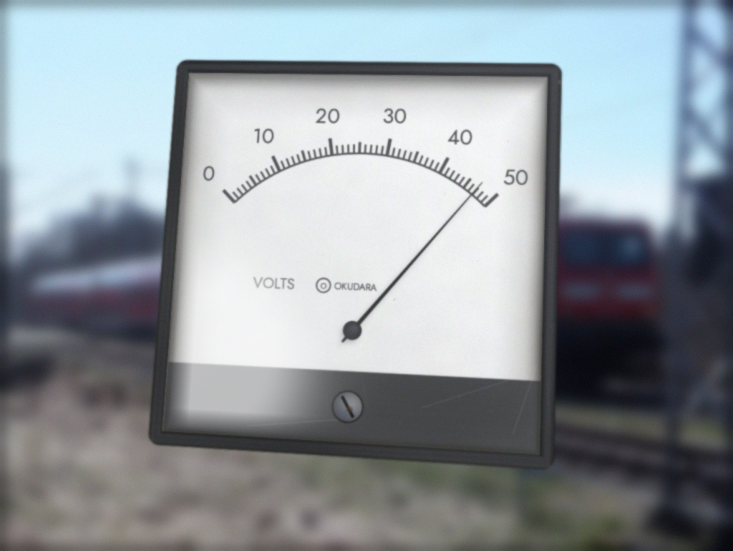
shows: 47 V
